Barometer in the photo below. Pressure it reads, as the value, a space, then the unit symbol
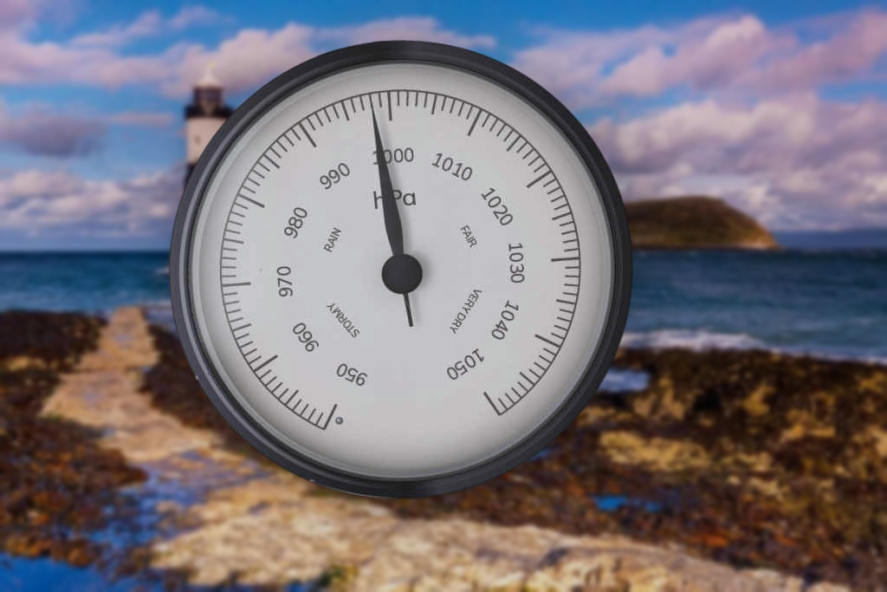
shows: 998 hPa
